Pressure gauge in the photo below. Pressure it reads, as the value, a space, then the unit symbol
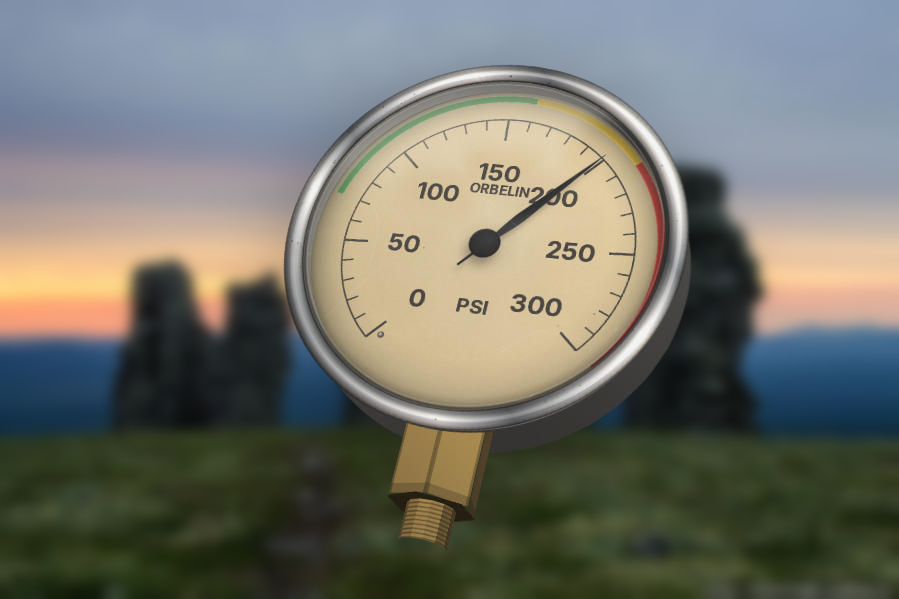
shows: 200 psi
